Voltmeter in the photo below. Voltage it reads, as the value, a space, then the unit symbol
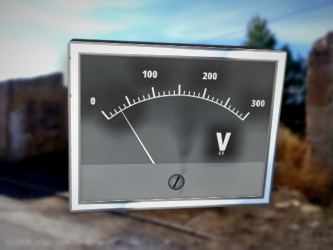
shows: 30 V
